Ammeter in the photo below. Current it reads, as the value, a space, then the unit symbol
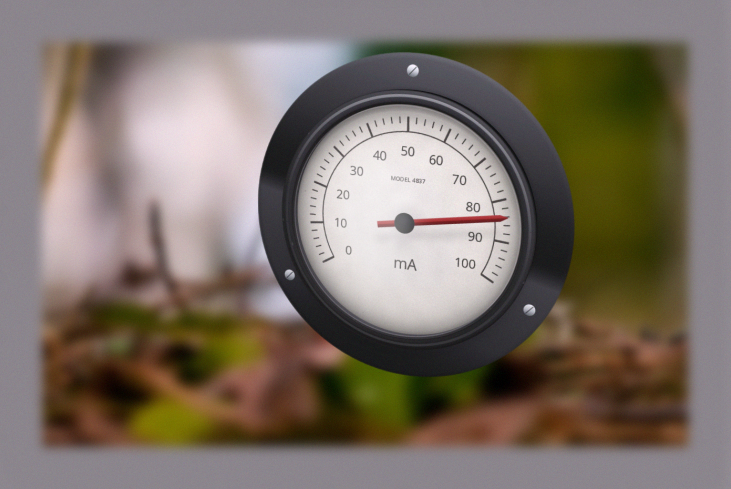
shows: 84 mA
